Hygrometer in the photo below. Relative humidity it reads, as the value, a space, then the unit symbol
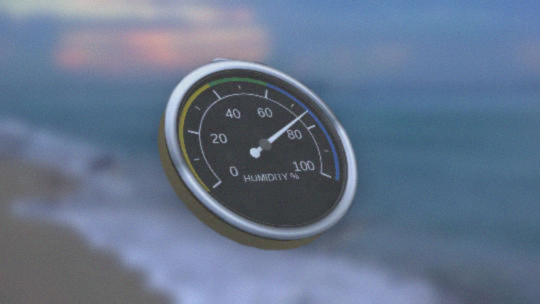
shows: 75 %
